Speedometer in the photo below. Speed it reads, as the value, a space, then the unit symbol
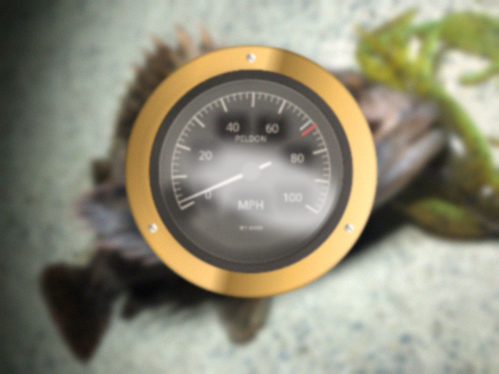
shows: 2 mph
